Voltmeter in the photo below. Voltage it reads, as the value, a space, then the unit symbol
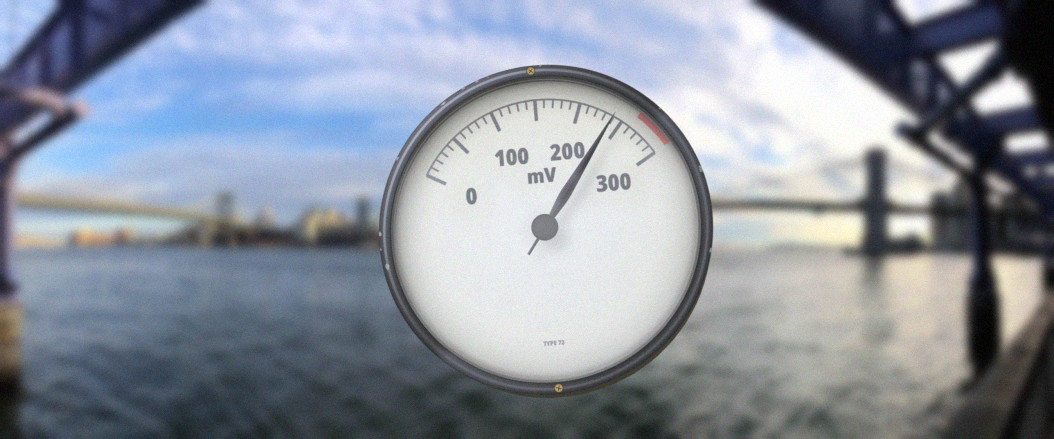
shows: 240 mV
